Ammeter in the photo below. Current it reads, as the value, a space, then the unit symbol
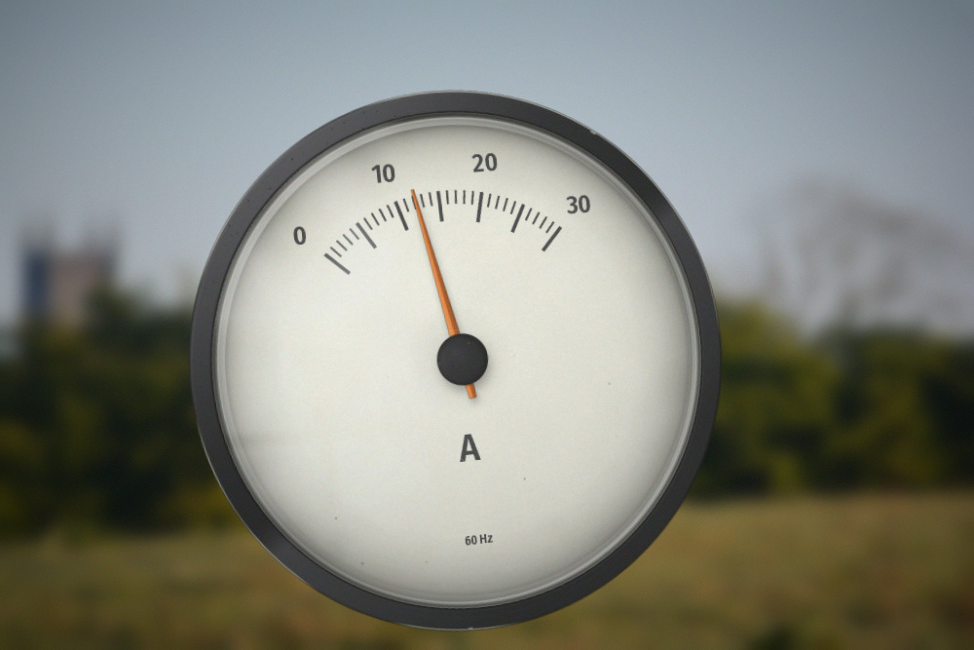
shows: 12 A
